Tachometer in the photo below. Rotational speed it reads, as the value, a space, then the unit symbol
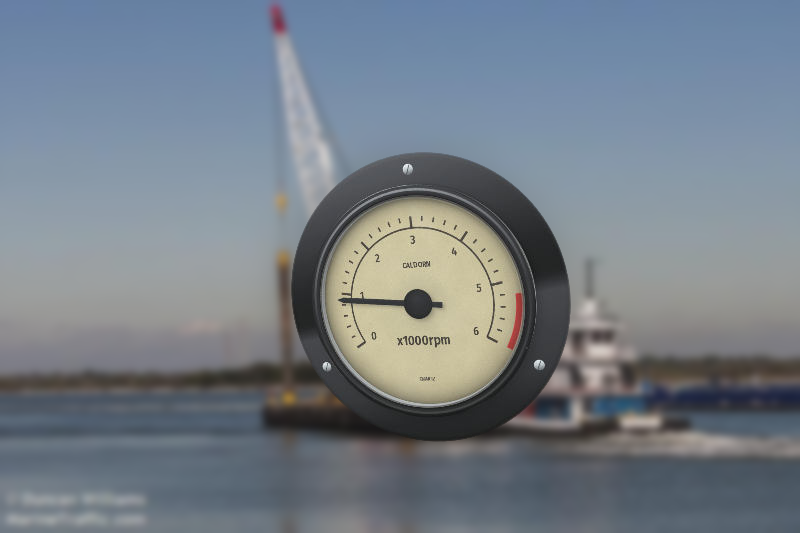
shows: 900 rpm
